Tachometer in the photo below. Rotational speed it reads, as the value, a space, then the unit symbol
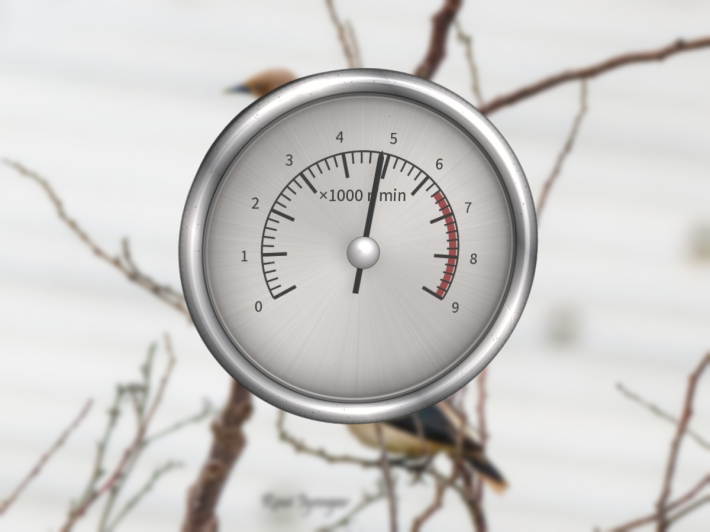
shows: 4800 rpm
